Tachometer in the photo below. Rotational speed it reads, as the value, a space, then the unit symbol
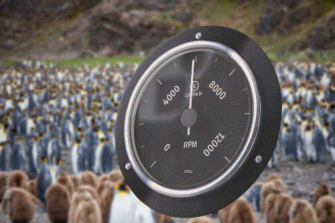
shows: 6000 rpm
